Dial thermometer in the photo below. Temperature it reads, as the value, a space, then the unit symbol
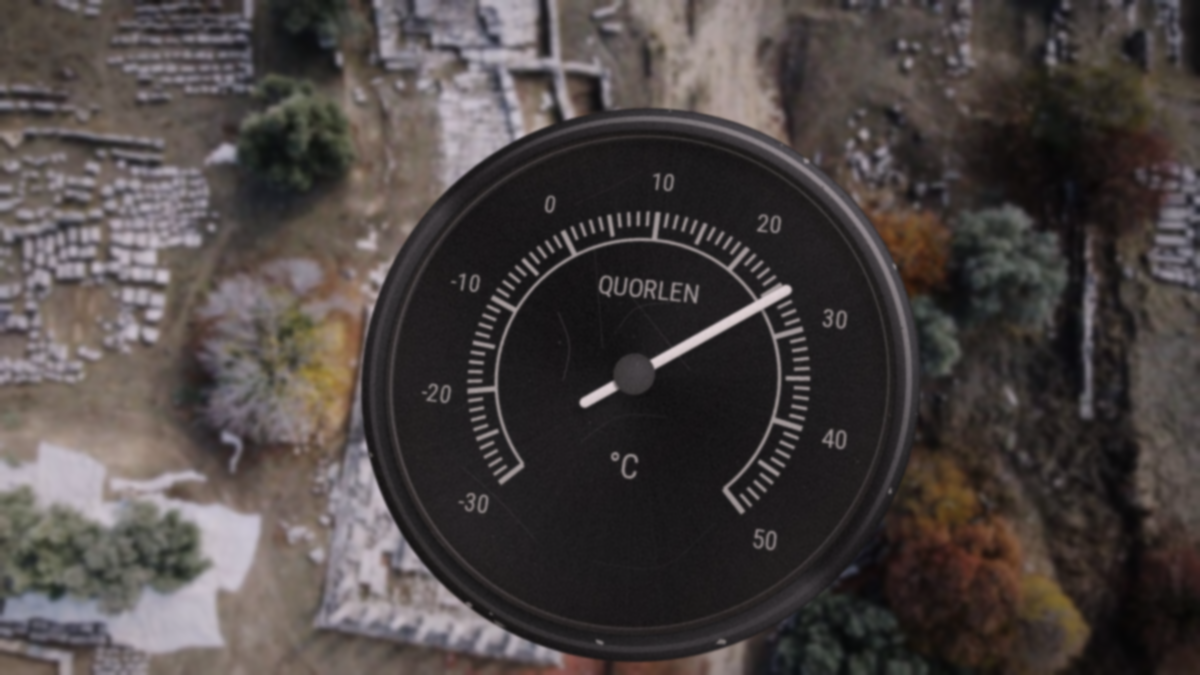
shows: 26 °C
